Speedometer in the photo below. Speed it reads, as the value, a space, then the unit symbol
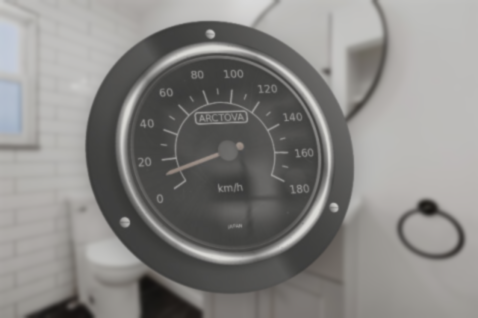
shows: 10 km/h
